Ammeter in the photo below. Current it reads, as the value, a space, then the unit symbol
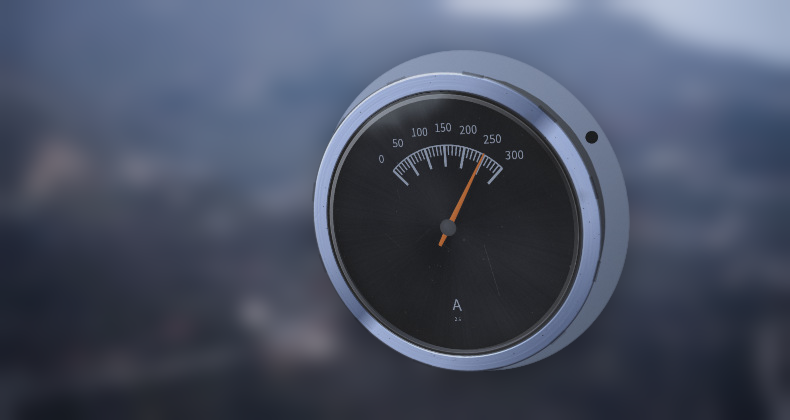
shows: 250 A
